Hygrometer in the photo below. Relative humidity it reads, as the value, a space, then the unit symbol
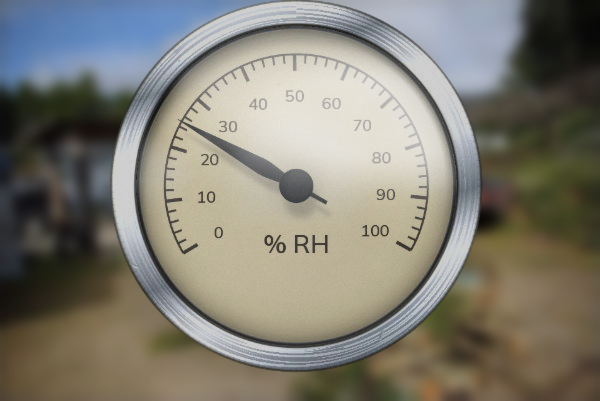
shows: 25 %
